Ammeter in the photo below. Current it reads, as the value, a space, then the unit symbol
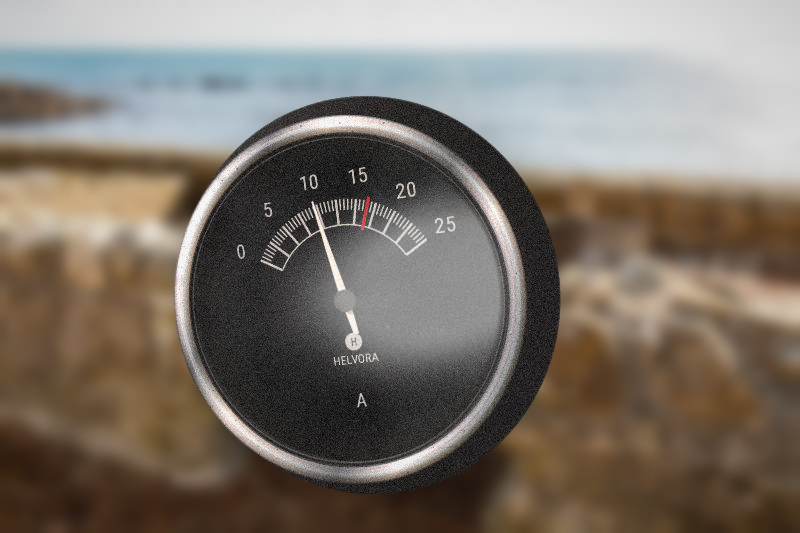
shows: 10 A
